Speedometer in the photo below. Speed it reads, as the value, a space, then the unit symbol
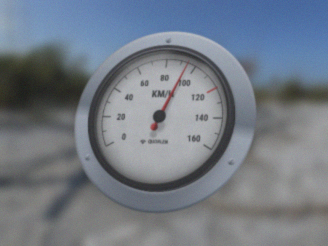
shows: 95 km/h
